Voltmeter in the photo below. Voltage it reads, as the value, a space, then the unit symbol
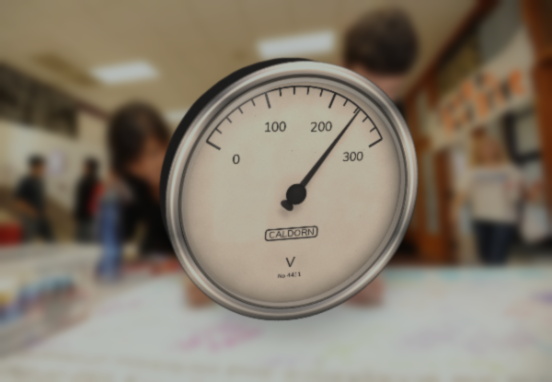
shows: 240 V
